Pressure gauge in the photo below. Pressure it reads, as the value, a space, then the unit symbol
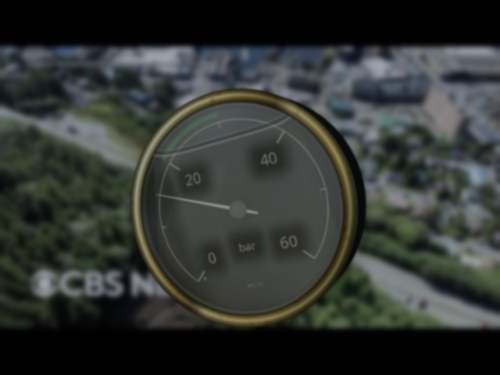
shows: 15 bar
